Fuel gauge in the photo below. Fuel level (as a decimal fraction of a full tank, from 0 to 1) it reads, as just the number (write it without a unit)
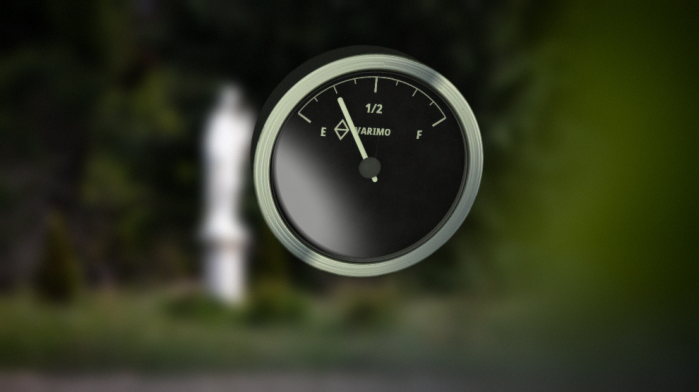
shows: 0.25
